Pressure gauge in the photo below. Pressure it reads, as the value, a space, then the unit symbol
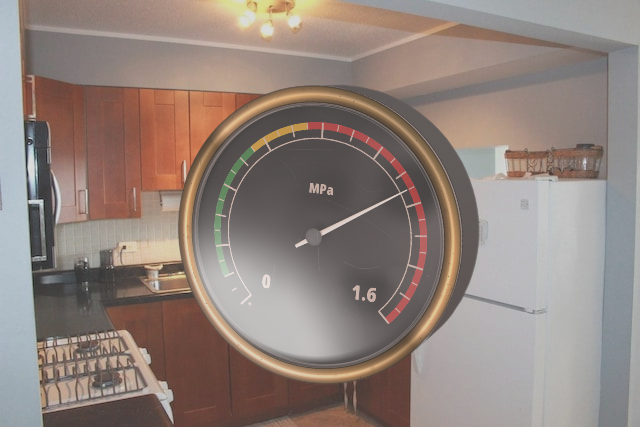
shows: 1.15 MPa
